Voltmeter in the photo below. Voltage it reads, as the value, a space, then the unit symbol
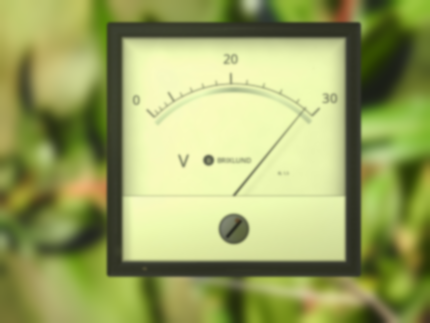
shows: 29 V
